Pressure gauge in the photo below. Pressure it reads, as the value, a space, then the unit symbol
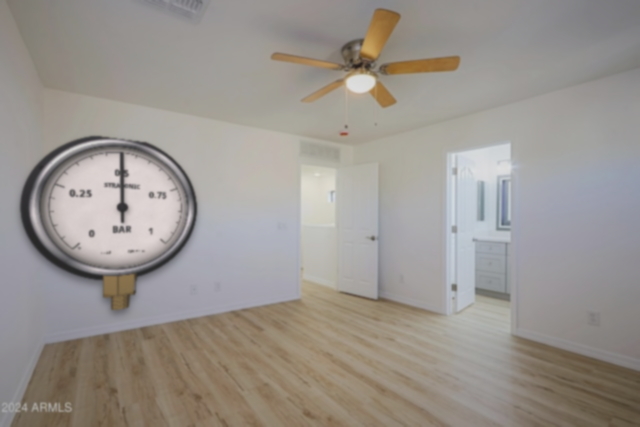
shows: 0.5 bar
